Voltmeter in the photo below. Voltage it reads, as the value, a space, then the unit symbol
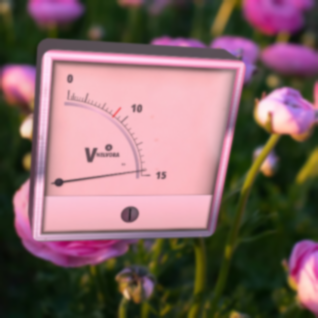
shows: 14.5 V
